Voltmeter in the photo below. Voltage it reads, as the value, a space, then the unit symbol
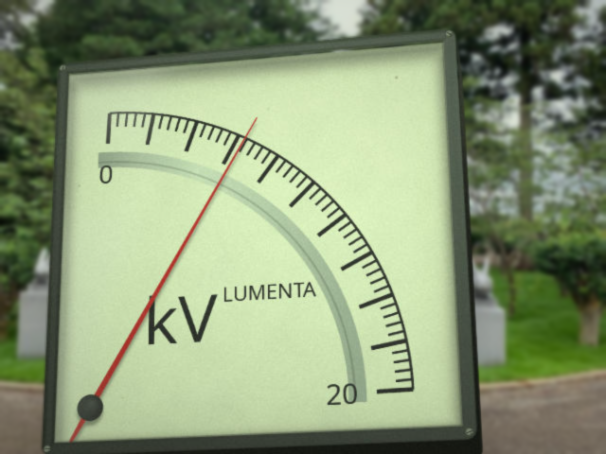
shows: 6.4 kV
